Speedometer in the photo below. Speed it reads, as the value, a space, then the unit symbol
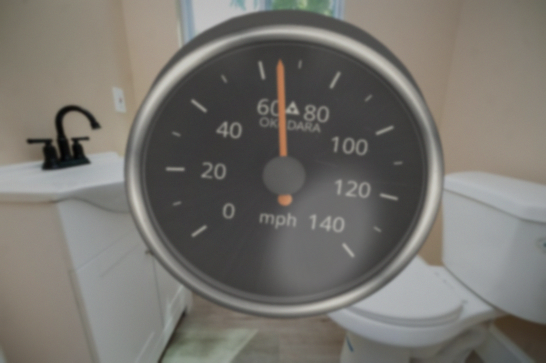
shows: 65 mph
